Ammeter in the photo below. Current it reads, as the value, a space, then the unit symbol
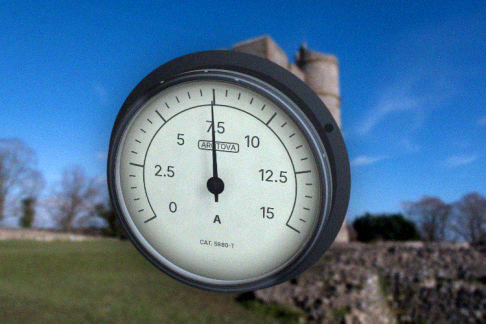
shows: 7.5 A
